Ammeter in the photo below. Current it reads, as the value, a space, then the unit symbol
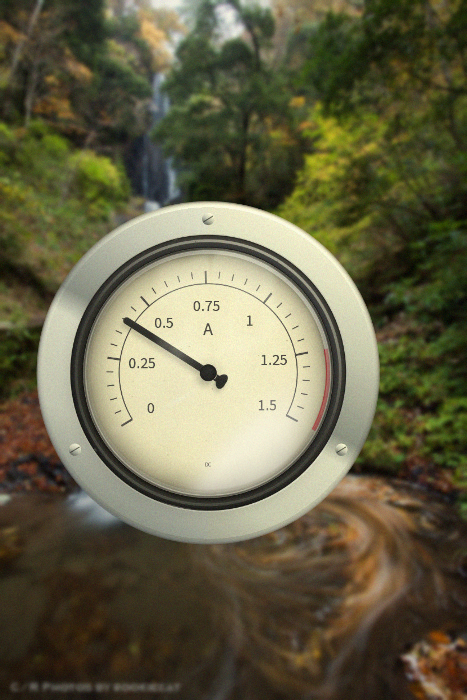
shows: 0.4 A
